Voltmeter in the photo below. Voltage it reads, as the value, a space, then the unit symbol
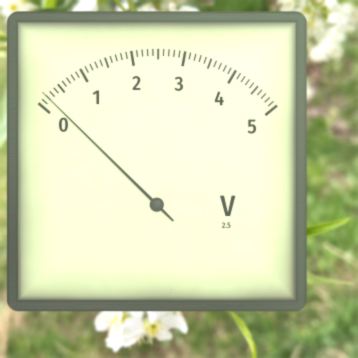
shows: 0.2 V
